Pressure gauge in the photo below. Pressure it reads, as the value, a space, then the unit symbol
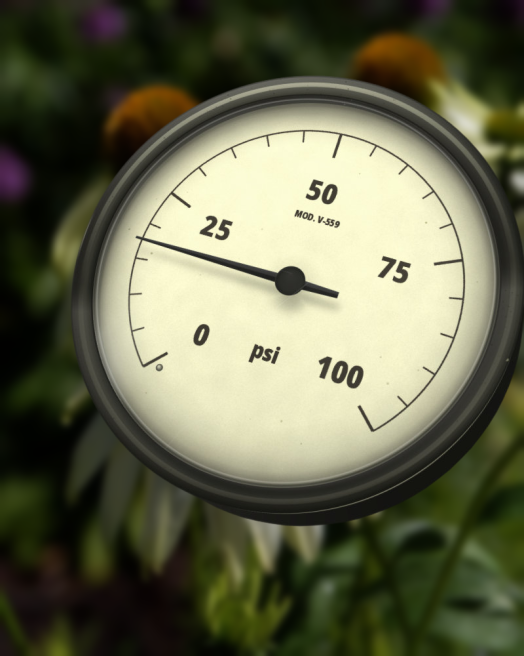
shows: 17.5 psi
